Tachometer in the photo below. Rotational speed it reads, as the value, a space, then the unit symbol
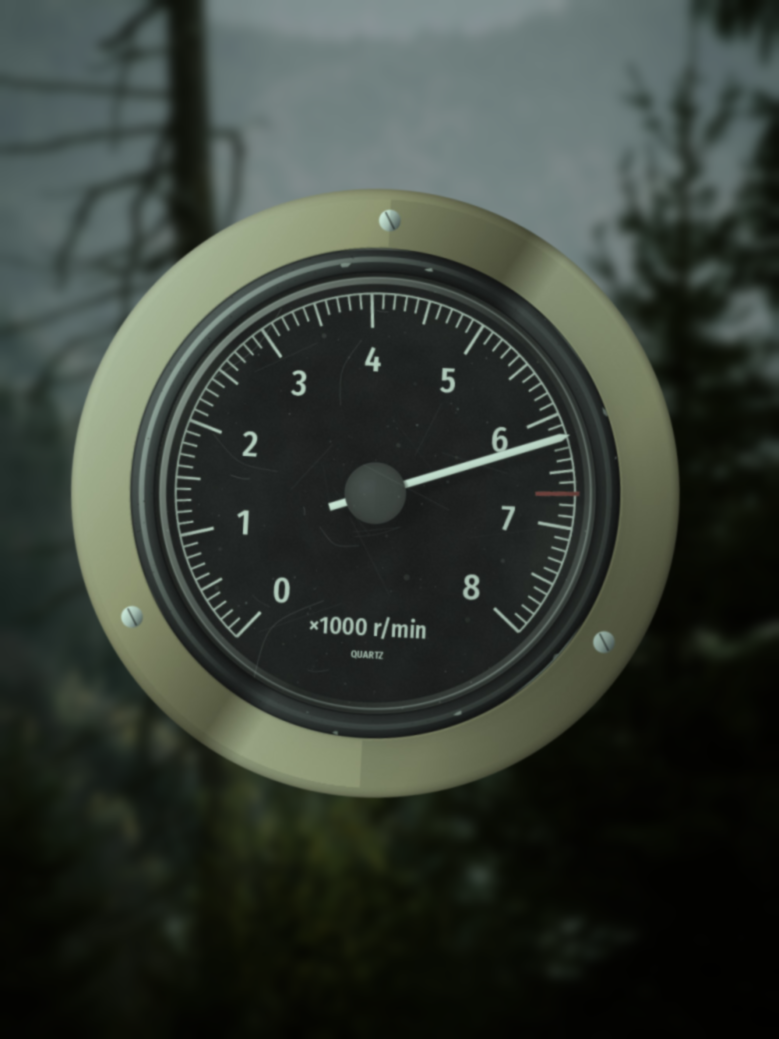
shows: 6200 rpm
